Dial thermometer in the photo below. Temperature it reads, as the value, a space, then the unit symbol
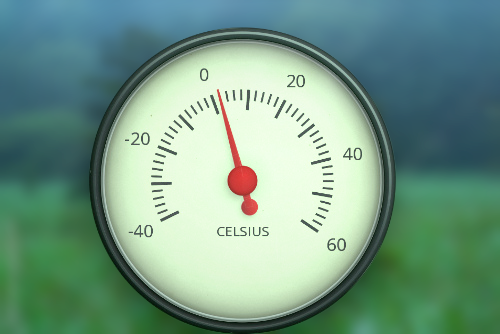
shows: 2 °C
